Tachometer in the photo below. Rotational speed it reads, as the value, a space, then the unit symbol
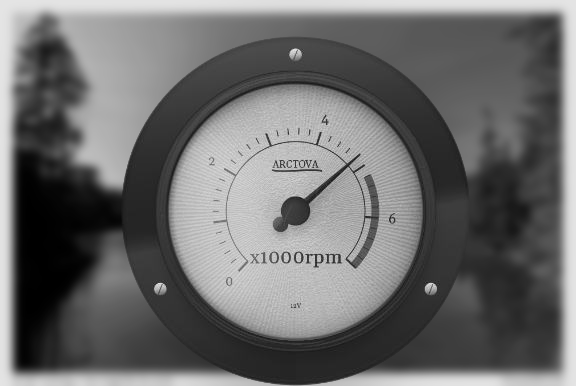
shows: 4800 rpm
